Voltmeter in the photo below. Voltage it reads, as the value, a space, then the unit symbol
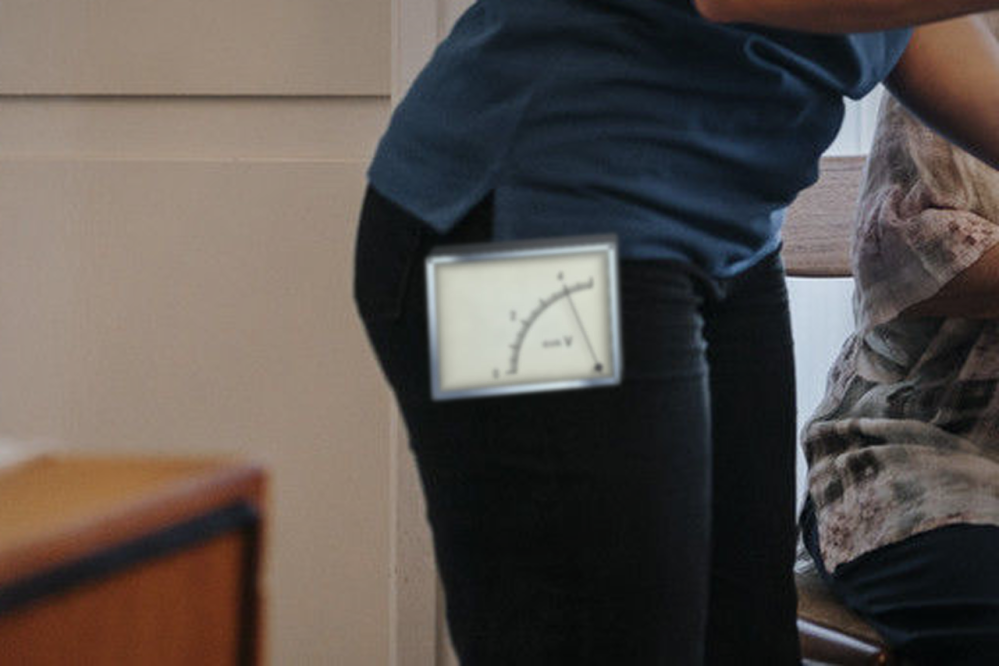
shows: 4 V
